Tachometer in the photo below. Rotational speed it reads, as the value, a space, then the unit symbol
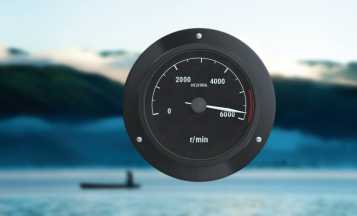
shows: 5750 rpm
